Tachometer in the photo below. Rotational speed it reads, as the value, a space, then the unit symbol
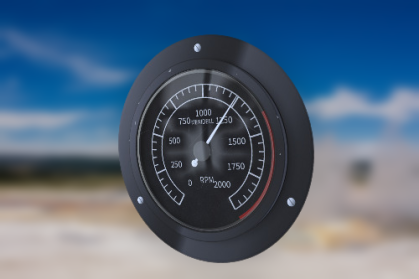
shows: 1250 rpm
